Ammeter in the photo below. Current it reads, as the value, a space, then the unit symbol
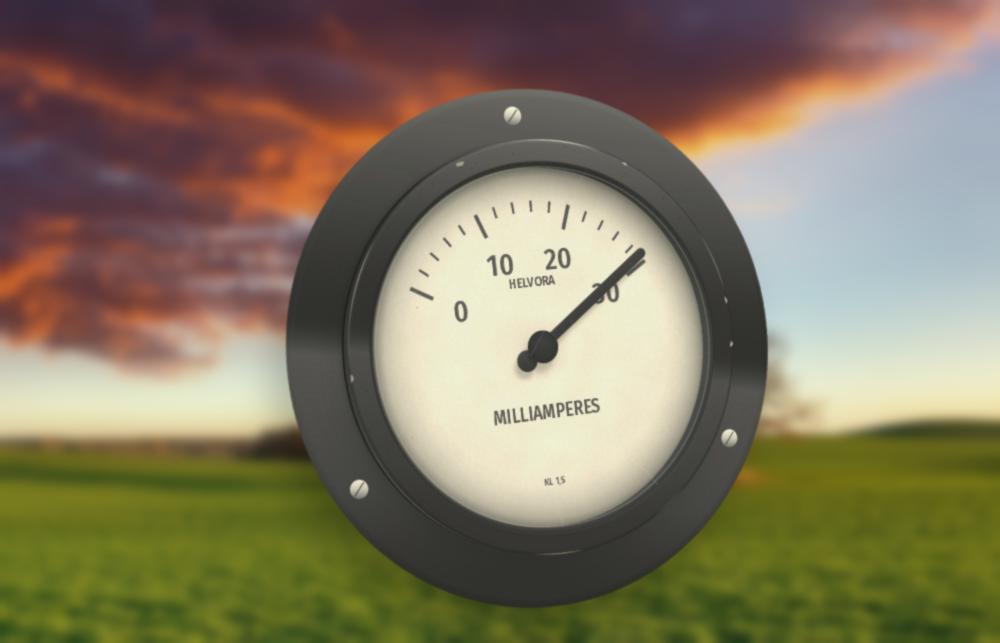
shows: 29 mA
